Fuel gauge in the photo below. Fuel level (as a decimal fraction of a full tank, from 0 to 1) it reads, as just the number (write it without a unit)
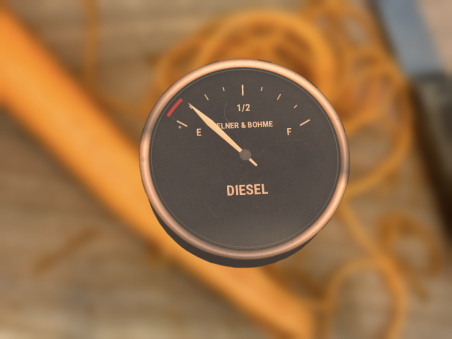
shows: 0.125
